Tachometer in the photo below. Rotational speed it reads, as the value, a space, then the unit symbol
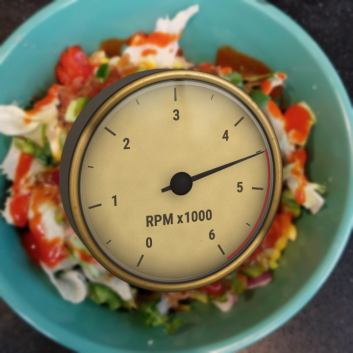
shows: 4500 rpm
